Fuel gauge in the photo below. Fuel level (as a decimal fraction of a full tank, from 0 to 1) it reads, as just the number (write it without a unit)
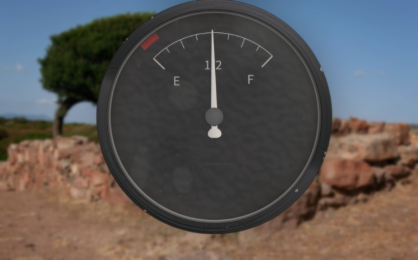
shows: 0.5
